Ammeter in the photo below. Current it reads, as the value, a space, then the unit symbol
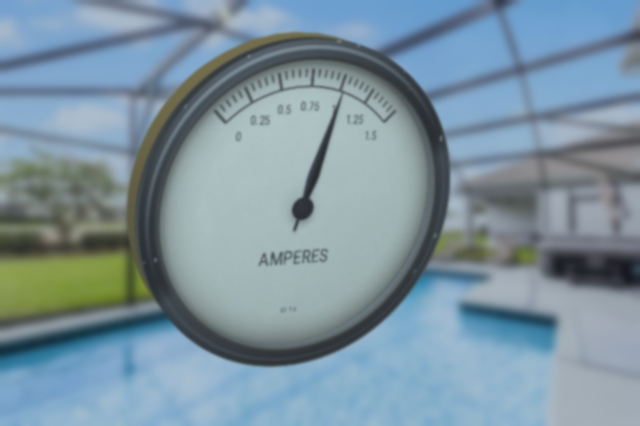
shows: 1 A
